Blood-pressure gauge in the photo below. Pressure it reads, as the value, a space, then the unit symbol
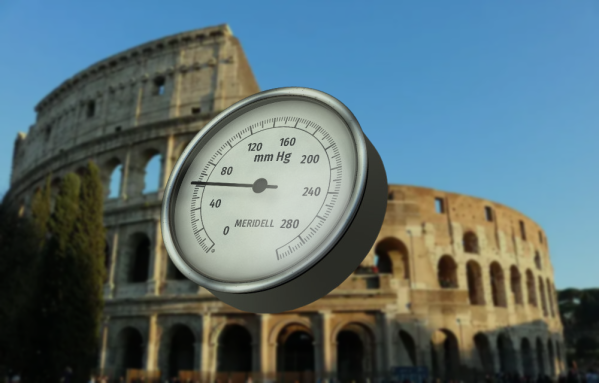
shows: 60 mmHg
